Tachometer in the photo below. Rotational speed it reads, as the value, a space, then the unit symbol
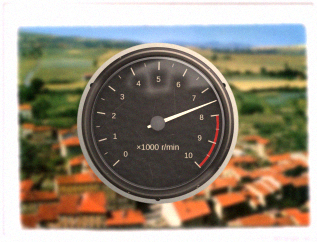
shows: 7500 rpm
